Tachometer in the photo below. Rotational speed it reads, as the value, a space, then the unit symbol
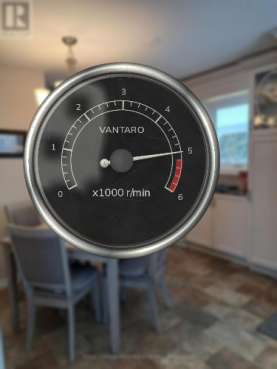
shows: 5000 rpm
